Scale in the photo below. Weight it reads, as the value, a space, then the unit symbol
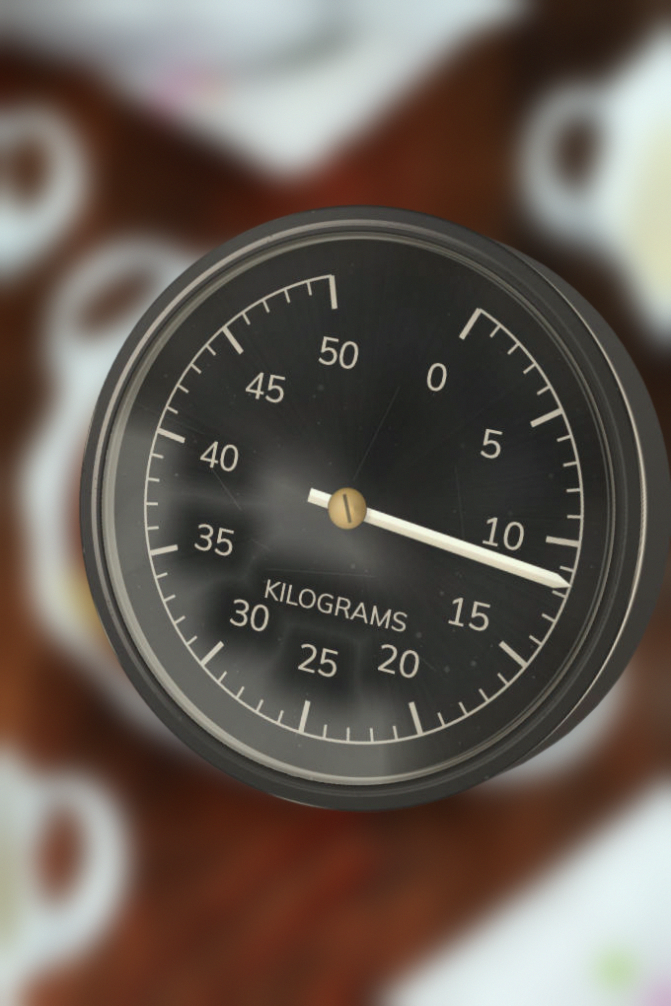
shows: 11.5 kg
